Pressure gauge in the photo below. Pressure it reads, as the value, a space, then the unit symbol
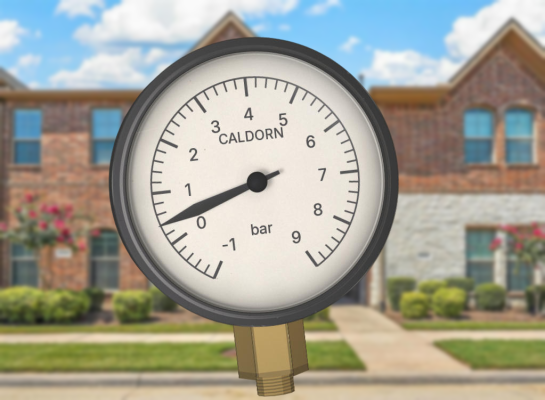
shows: 0.4 bar
